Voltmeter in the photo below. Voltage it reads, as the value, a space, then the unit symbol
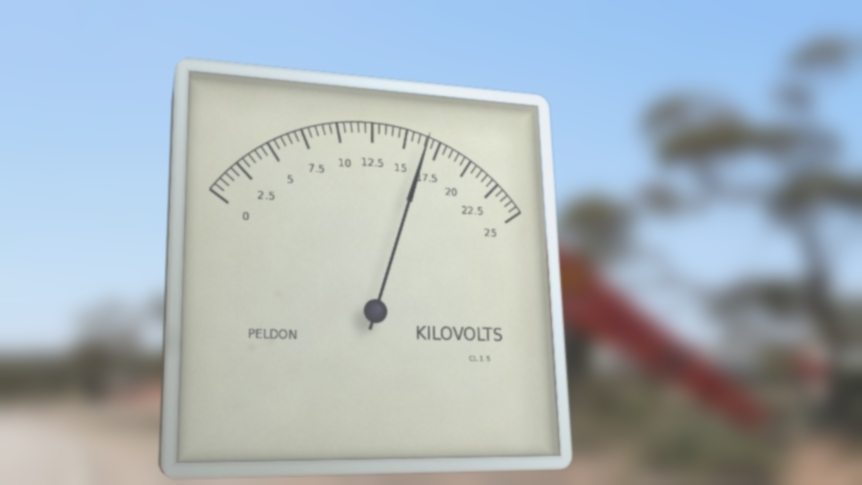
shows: 16.5 kV
